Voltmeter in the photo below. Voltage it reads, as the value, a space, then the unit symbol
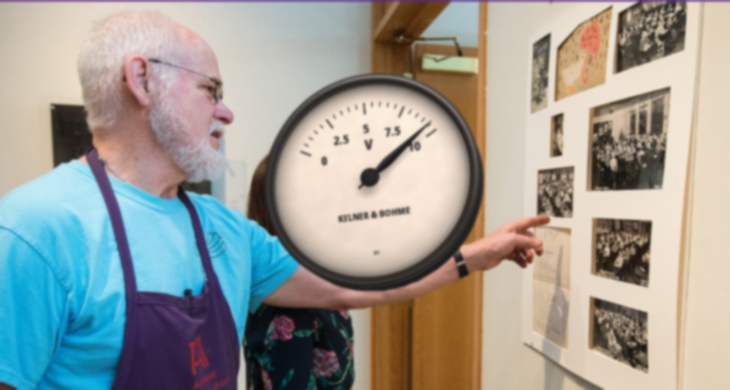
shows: 9.5 V
